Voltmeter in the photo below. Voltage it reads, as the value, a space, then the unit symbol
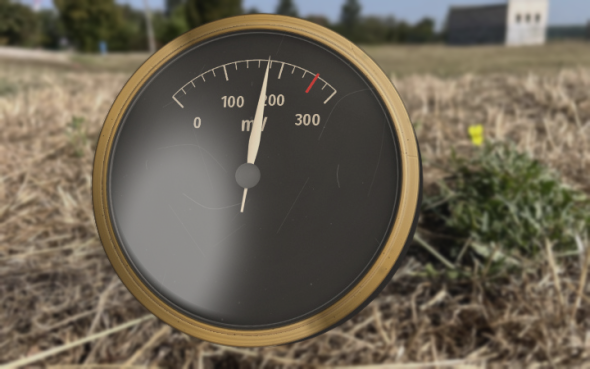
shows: 180 mV
